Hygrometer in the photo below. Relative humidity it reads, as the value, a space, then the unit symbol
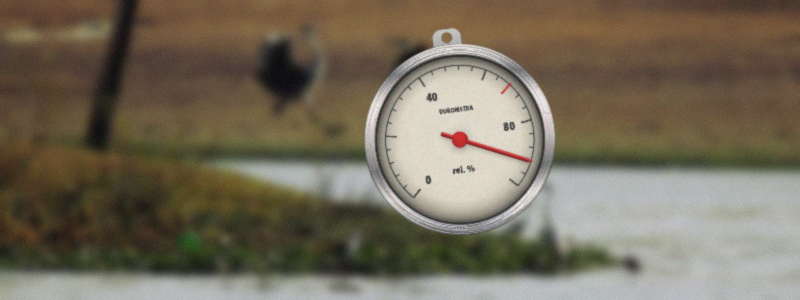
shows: 92 %
